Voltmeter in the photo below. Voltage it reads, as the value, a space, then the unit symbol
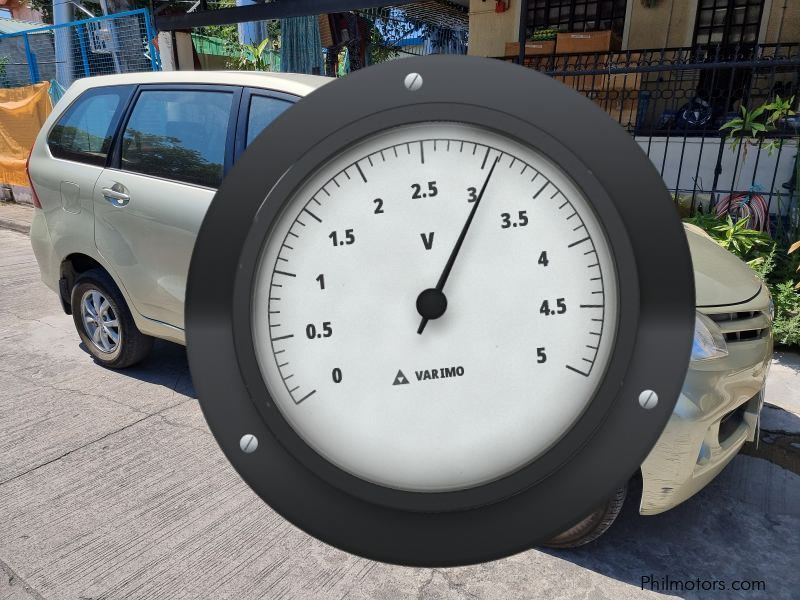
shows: 3.1 V
